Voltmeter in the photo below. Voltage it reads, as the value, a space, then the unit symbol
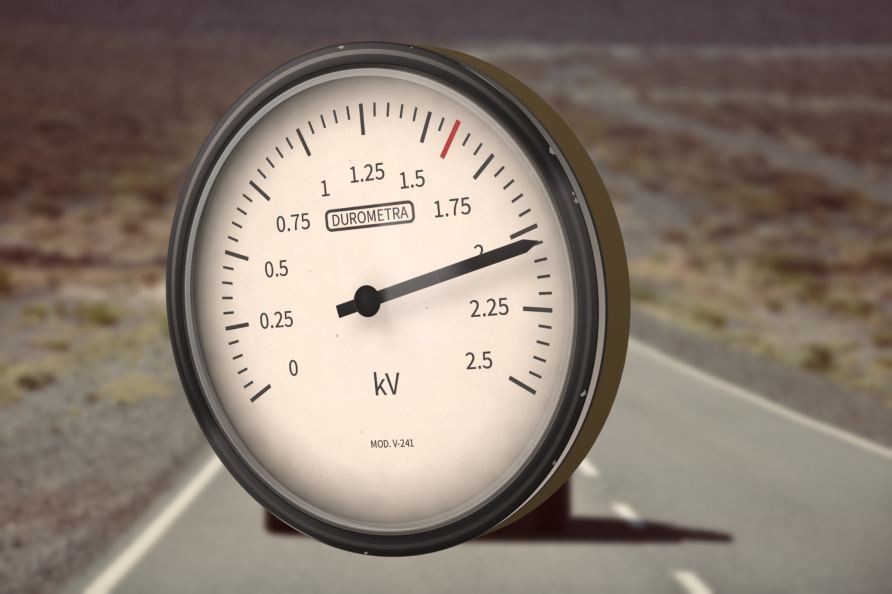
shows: 2.05 kV
